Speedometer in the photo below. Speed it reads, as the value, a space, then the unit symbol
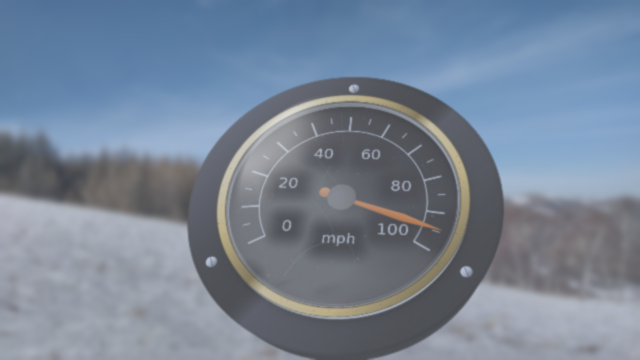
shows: 95 mph
